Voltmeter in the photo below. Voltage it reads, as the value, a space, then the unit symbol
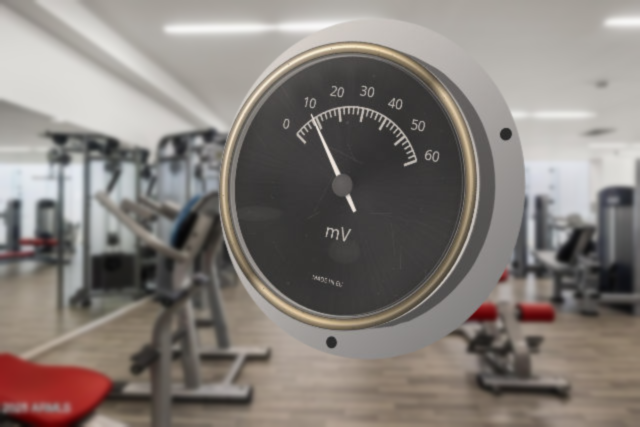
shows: 10 mV
